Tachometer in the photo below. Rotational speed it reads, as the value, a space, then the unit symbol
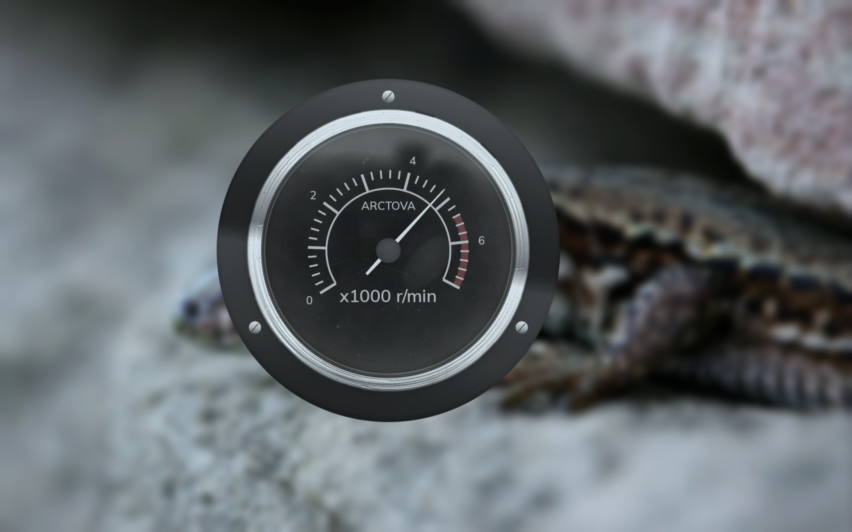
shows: 4800 rpm
